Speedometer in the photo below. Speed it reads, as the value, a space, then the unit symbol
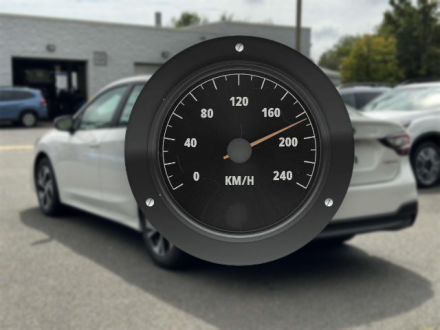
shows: 185 km/h
